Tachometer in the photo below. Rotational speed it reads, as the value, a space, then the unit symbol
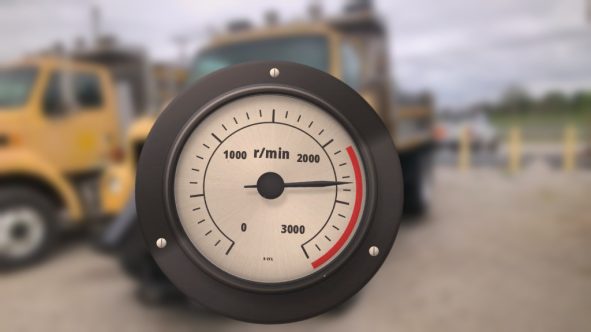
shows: 2350 rpm
